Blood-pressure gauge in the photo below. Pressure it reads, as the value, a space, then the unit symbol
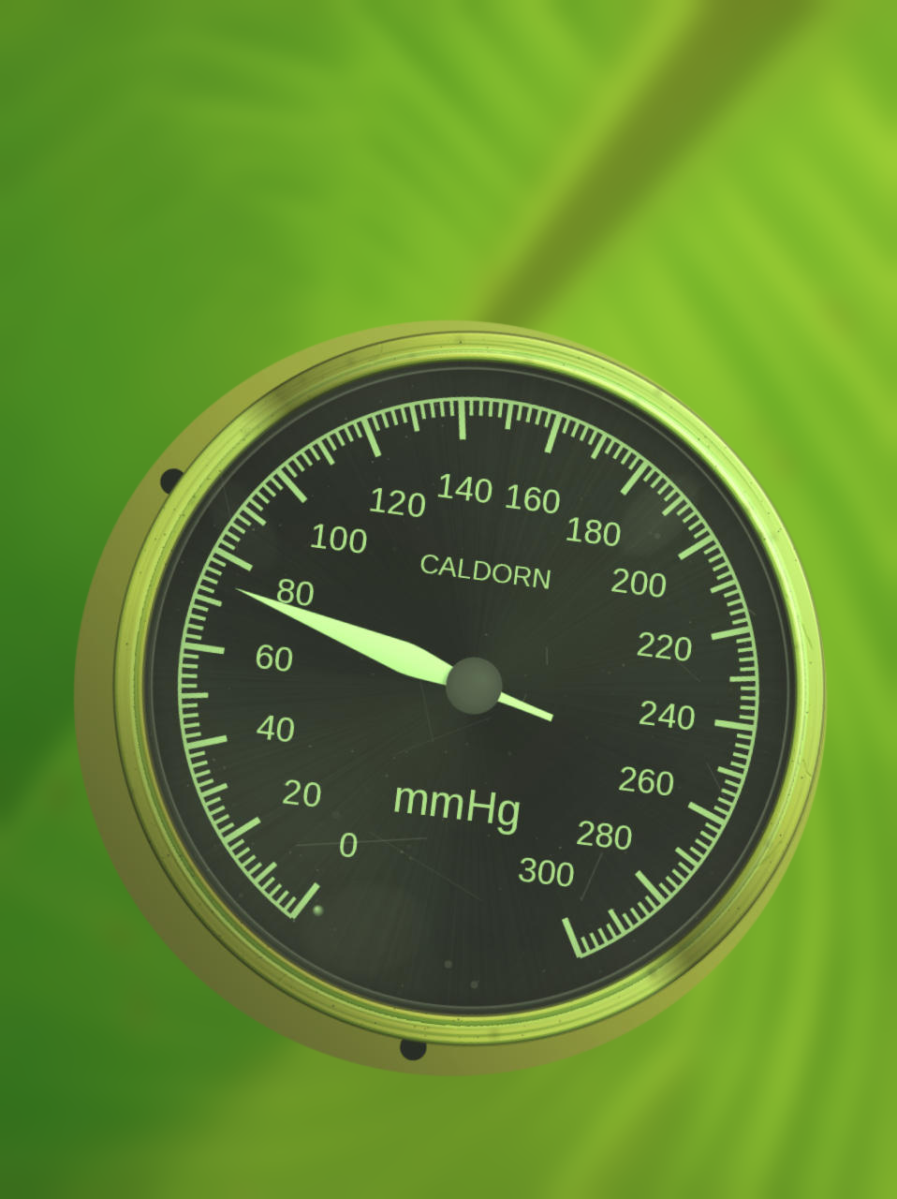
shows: 74 mmHg
